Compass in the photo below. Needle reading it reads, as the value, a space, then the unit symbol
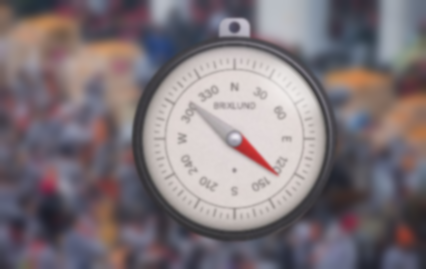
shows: 130 °
